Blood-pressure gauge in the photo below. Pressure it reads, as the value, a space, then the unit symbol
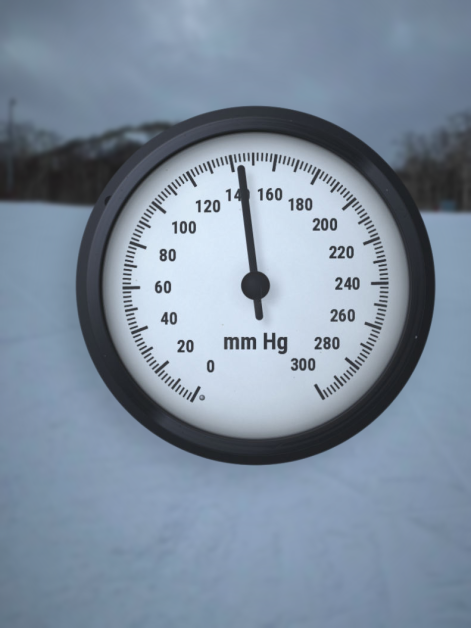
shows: 144 mmHg
